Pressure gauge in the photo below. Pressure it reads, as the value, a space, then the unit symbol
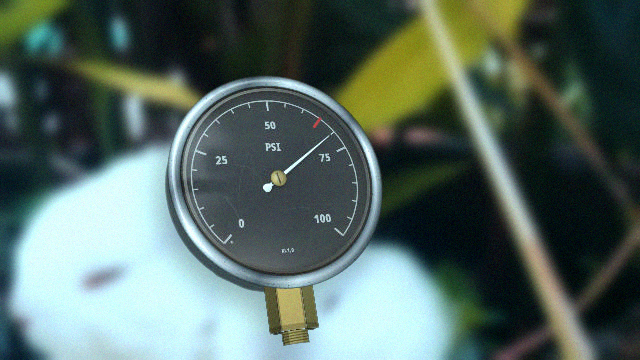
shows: 70 psi
